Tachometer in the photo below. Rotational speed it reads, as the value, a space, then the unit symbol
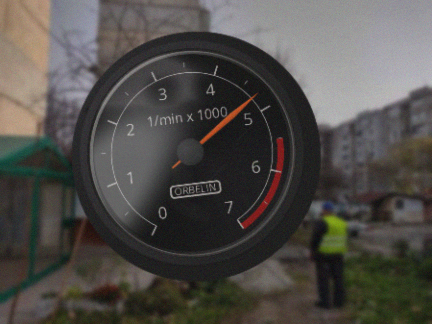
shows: 4750 rpm
